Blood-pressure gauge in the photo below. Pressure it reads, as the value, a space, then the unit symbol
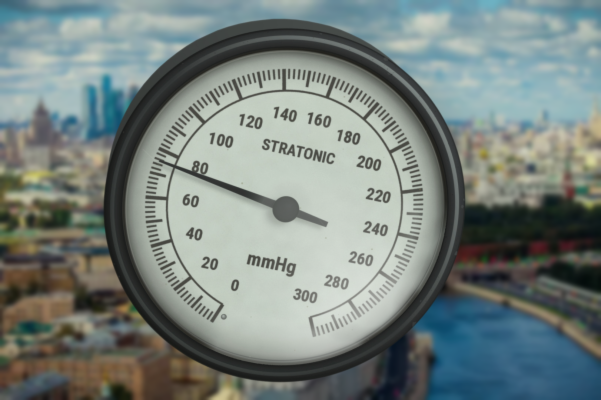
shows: 76 mmHg
